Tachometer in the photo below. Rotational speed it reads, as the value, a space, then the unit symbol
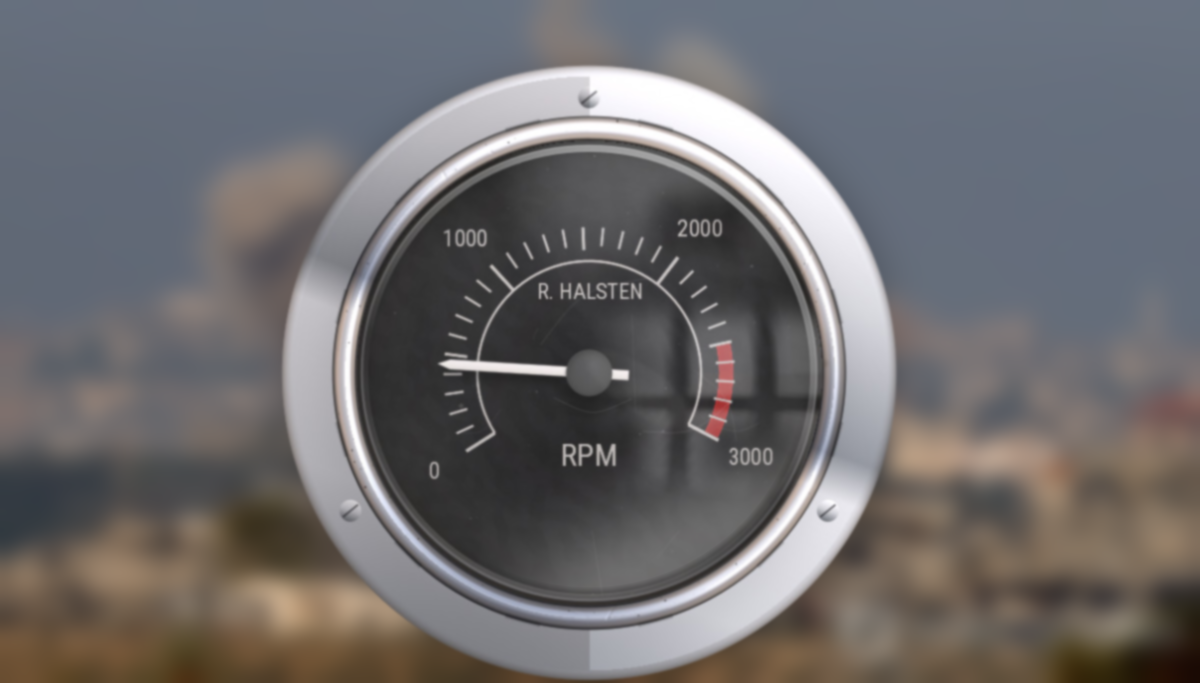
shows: 450 rpm
